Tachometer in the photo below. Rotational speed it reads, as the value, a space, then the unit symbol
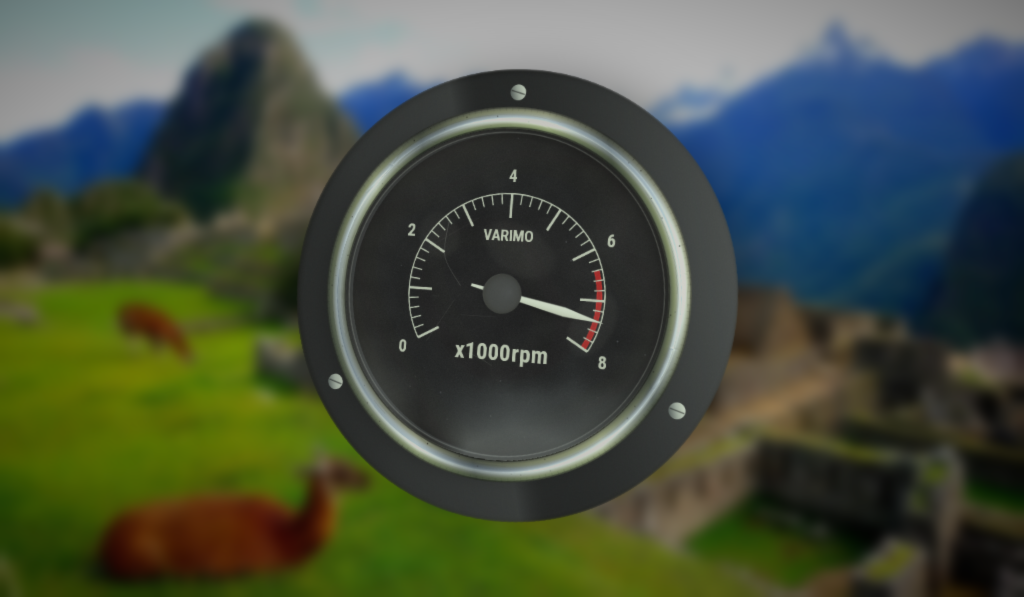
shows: 7400 rpm
